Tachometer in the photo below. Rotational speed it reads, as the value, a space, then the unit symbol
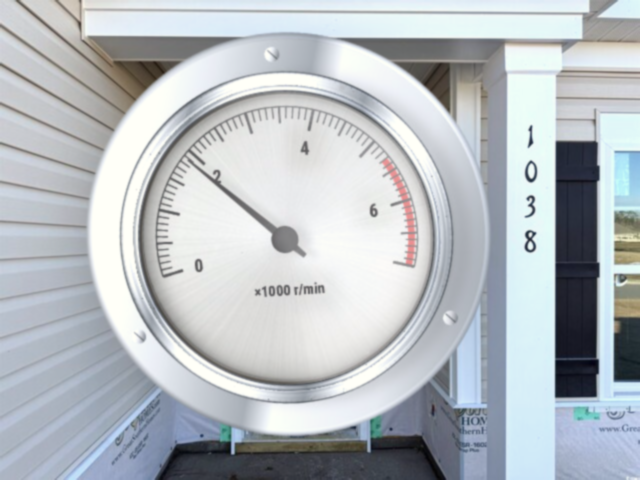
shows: 1900 rpm
